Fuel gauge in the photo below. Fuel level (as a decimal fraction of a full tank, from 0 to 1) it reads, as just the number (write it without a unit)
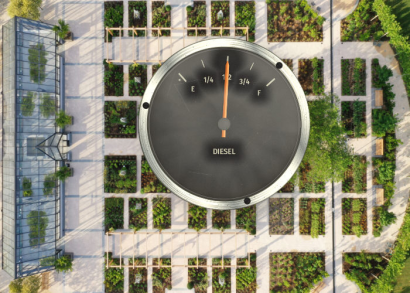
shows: 0.5
